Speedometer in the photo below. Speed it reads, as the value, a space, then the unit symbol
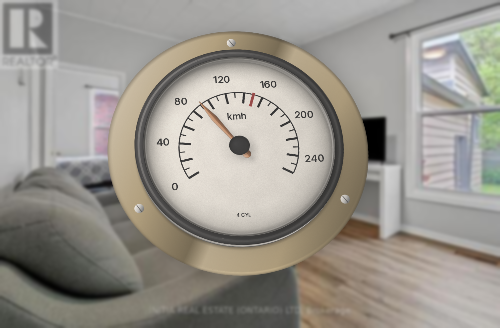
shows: 90 km/h
